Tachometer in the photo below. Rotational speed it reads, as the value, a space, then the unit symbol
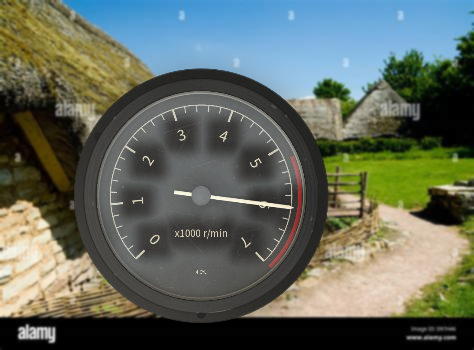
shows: 6000 rpm
